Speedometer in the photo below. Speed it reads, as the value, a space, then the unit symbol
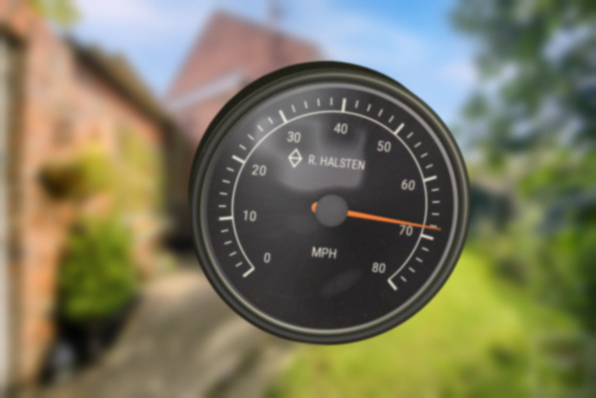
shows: 68 mph
